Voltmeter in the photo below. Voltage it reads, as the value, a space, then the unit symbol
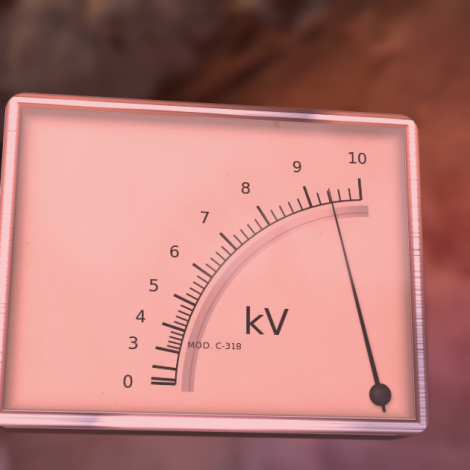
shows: 9.4 kV
